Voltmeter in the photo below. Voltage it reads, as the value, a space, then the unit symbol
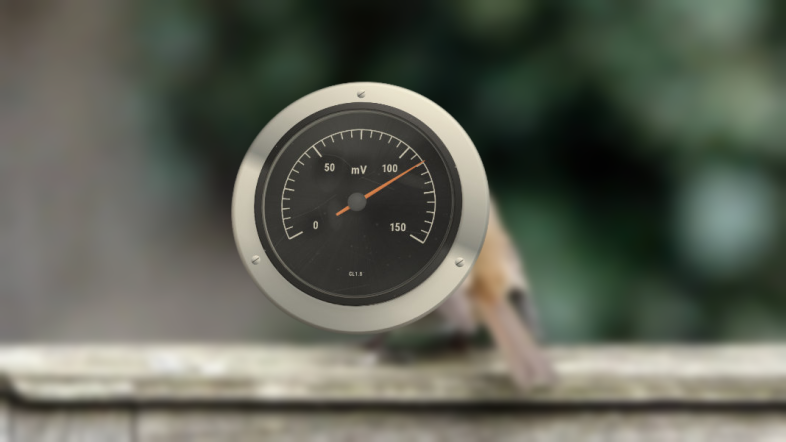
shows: 110 mV
